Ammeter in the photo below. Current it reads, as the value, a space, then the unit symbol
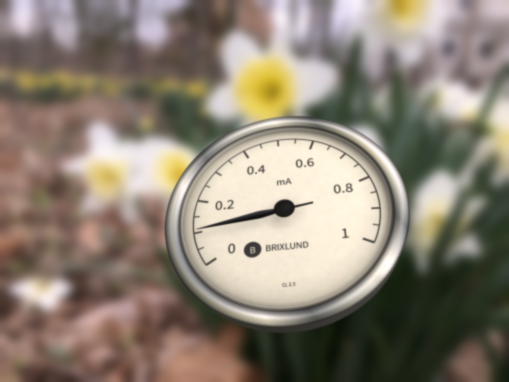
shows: 0.1 mA
